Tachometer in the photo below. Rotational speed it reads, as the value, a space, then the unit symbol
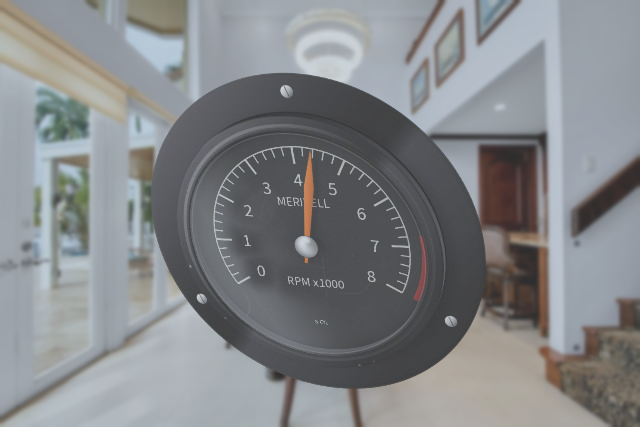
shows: 4400 rpm
